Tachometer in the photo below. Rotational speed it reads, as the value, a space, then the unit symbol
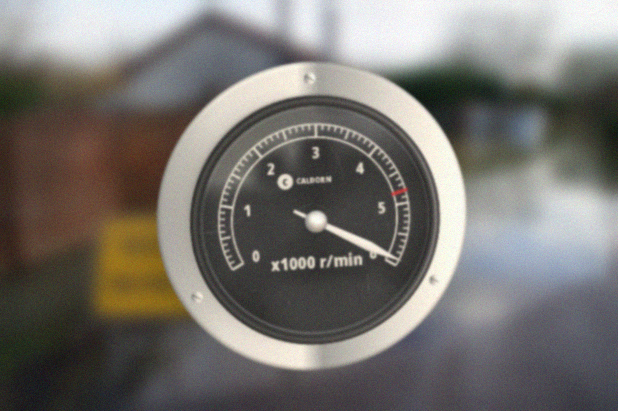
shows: 5900 rpm
